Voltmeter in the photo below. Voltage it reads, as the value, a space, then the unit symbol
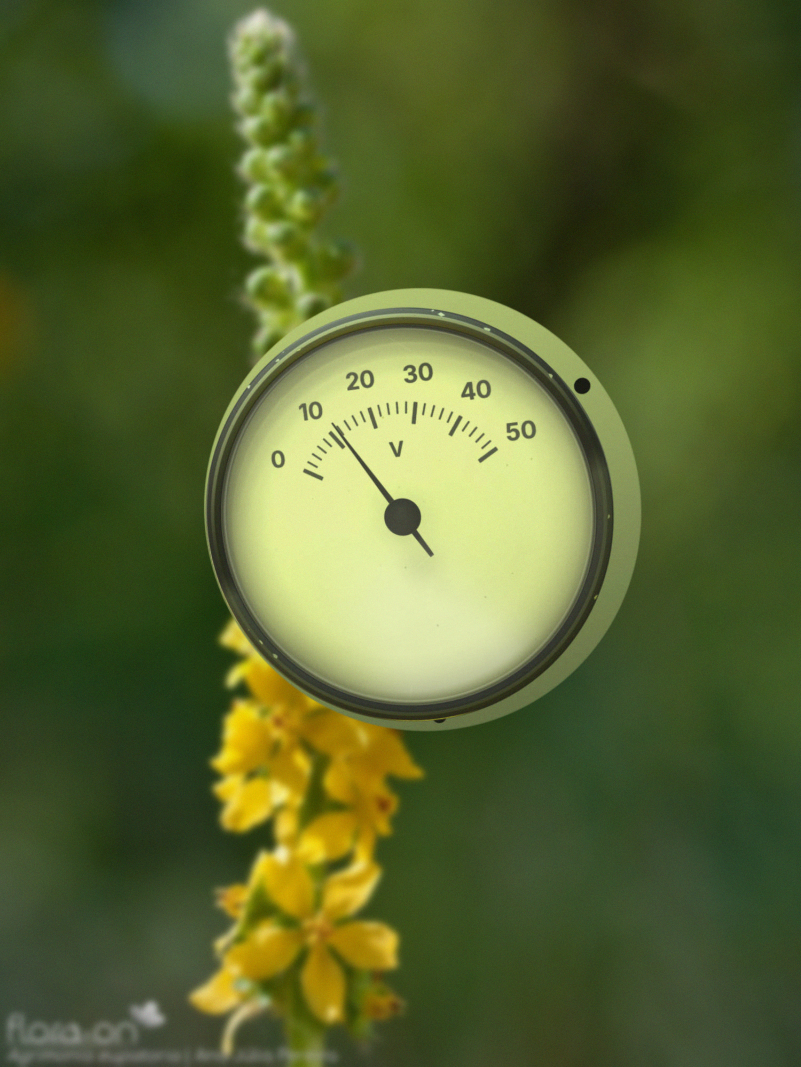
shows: 12 V
